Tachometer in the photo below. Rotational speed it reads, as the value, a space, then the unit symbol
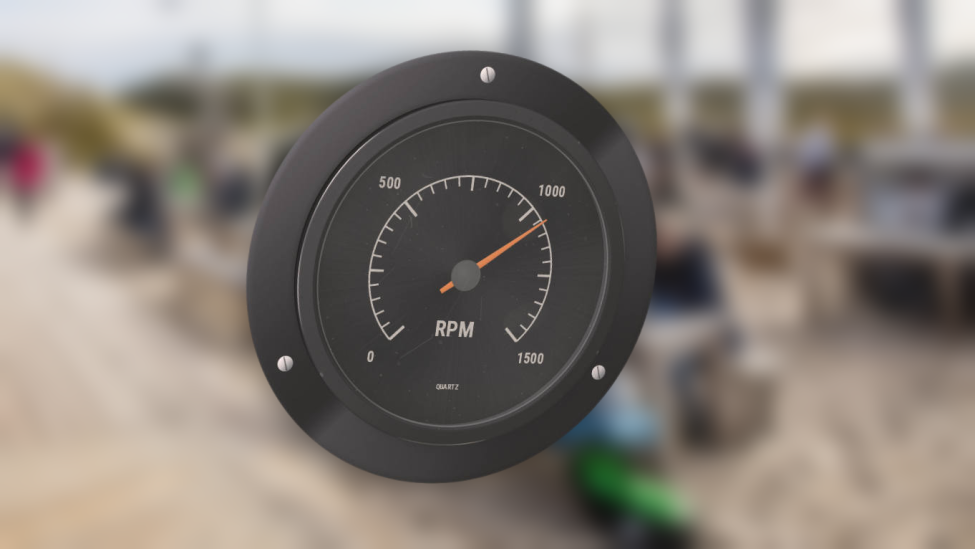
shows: 1050 rpm
